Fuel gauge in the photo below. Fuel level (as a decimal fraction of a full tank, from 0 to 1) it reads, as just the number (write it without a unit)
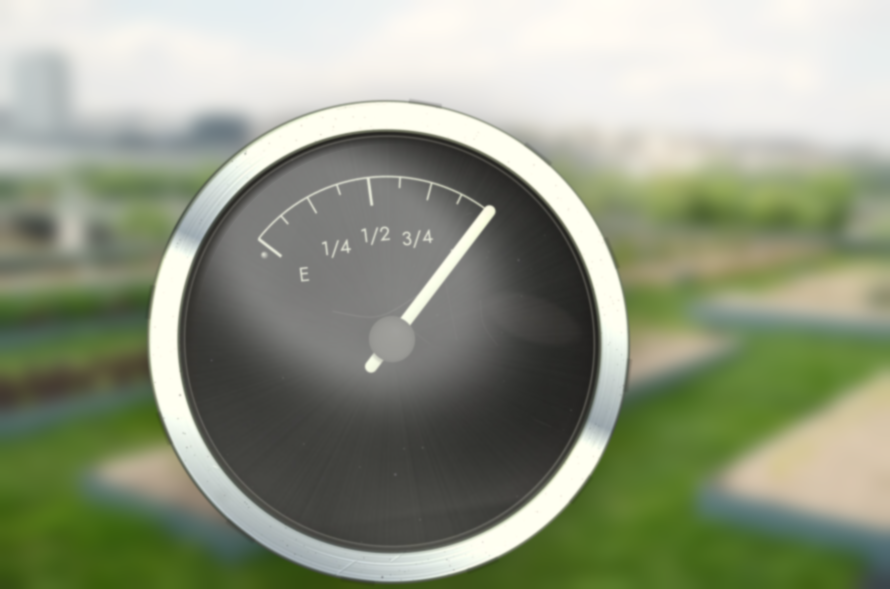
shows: 1
